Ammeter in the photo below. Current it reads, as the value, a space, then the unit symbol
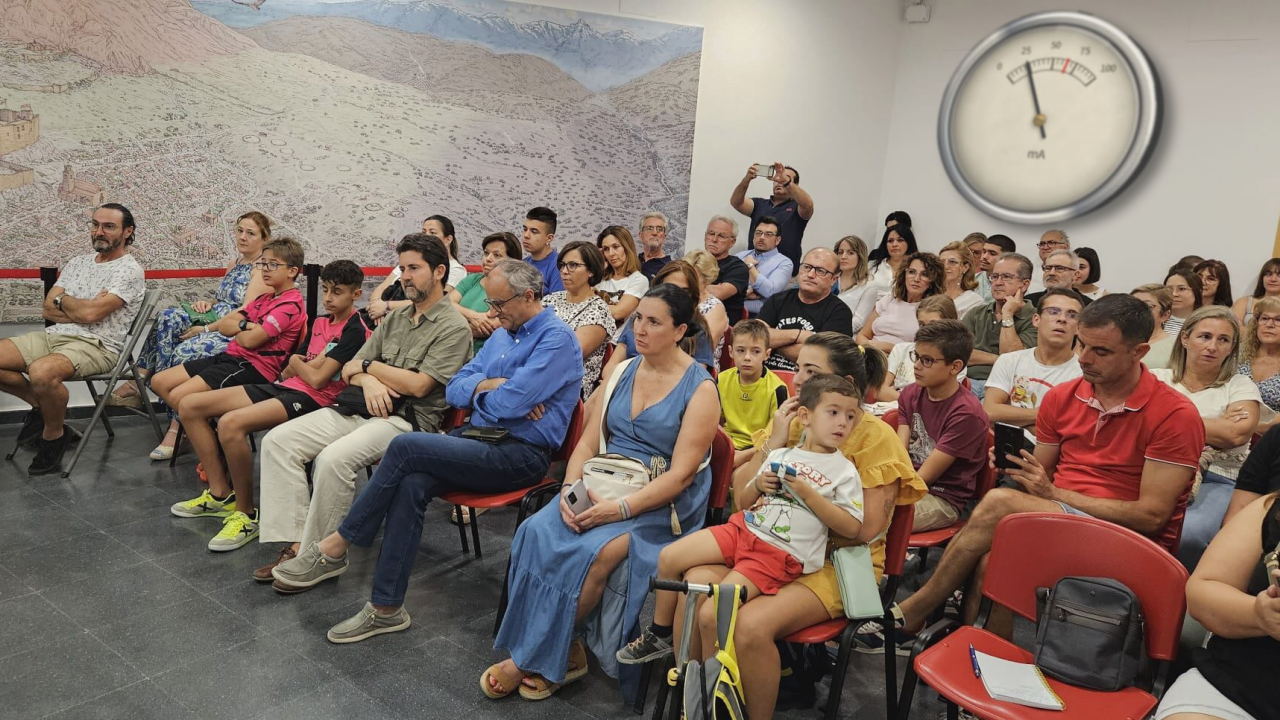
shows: 25 mA
